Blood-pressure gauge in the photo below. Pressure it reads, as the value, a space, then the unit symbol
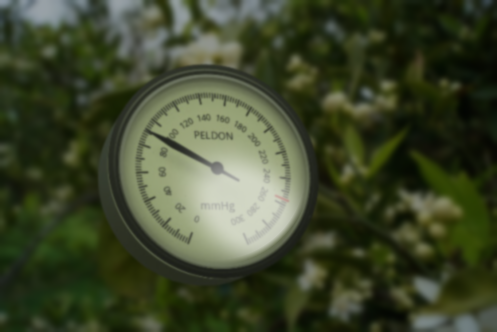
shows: 90 mmHg
